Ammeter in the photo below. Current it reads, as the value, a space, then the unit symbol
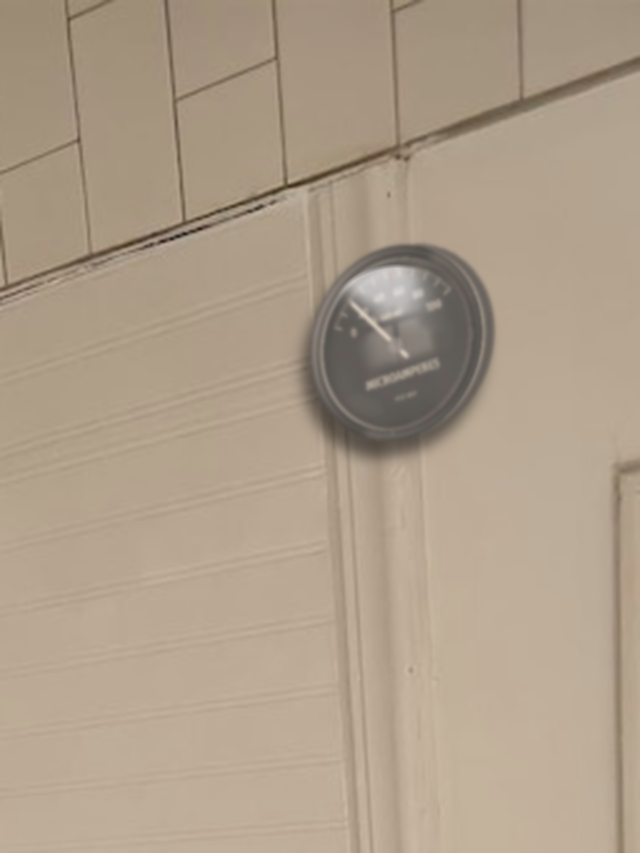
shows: 20 µA
